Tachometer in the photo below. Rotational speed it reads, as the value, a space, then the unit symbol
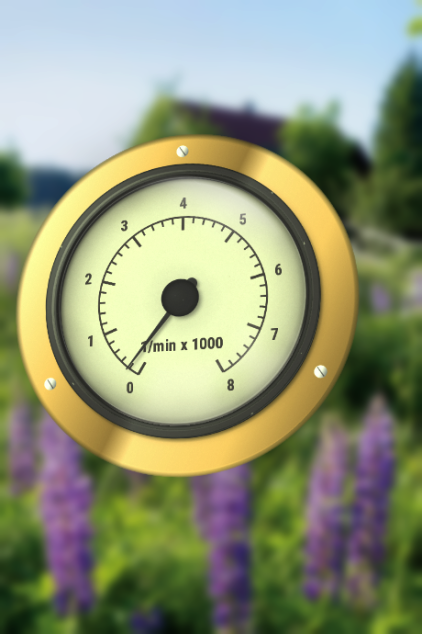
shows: 200 rpm
